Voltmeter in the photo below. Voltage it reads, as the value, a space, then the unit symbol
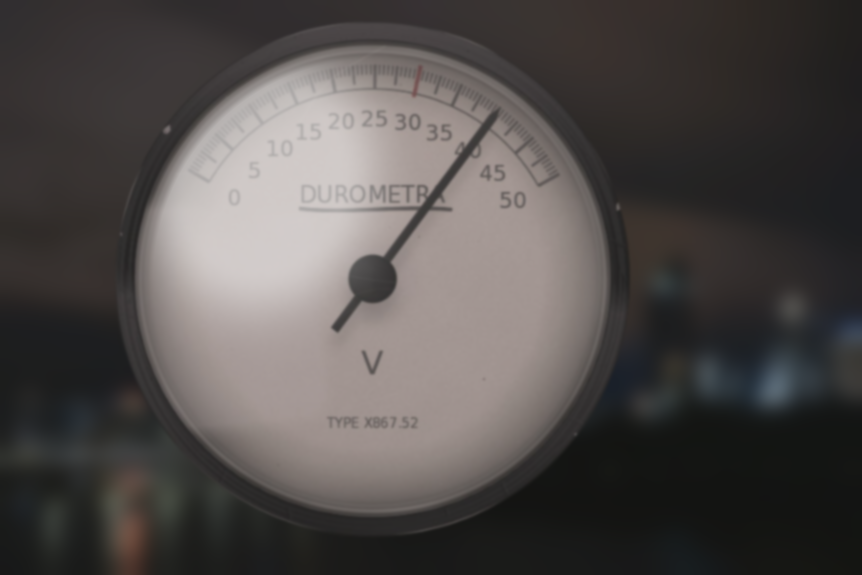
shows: 40 V
